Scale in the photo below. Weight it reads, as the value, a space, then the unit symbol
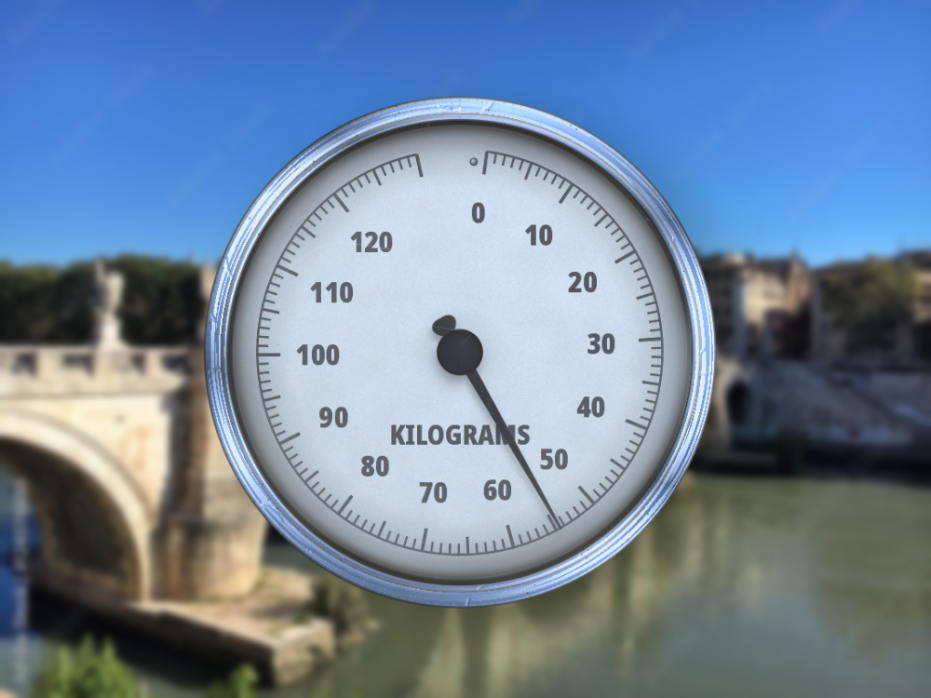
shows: 54.5 kg
